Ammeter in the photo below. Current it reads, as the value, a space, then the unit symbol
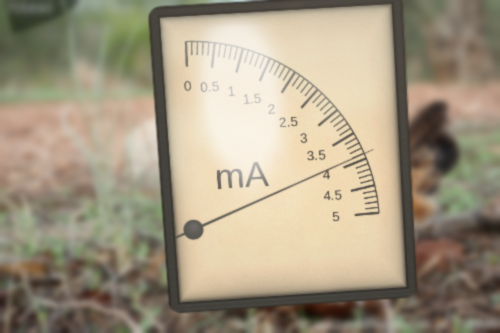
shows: 3.9 mA
